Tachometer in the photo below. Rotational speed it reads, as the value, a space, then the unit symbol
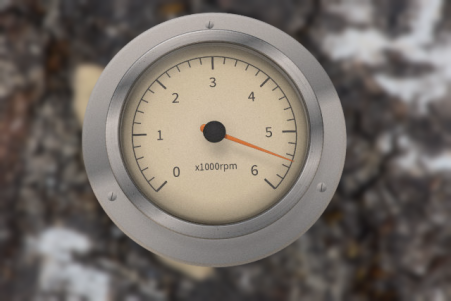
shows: 5500 rpm
